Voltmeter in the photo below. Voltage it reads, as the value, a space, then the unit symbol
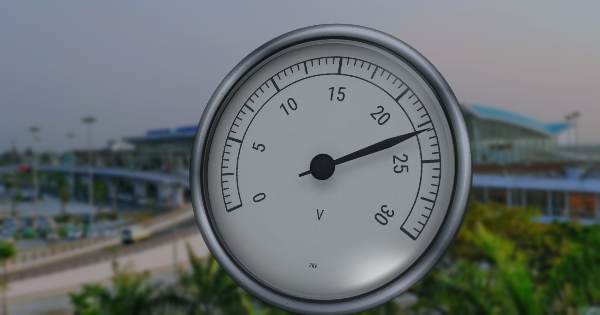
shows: 23 V
